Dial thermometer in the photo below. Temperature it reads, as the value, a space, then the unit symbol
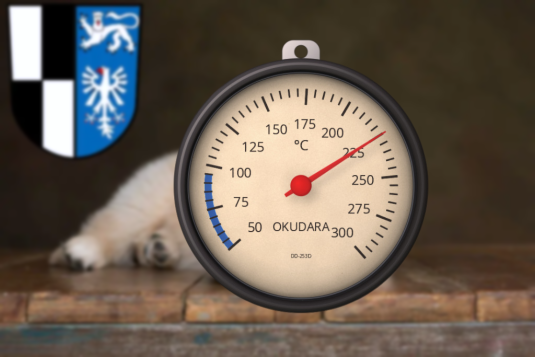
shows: 225 °C
